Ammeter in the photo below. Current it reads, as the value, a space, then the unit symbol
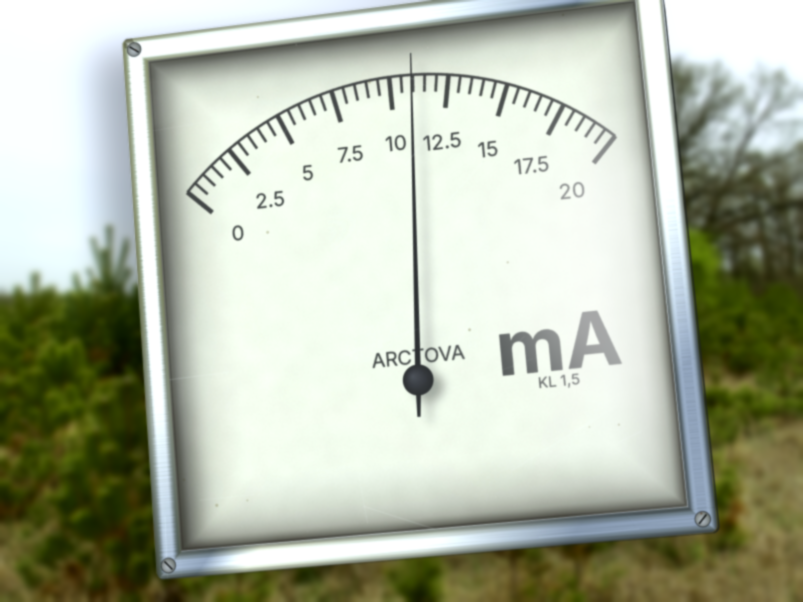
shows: 11 mA
